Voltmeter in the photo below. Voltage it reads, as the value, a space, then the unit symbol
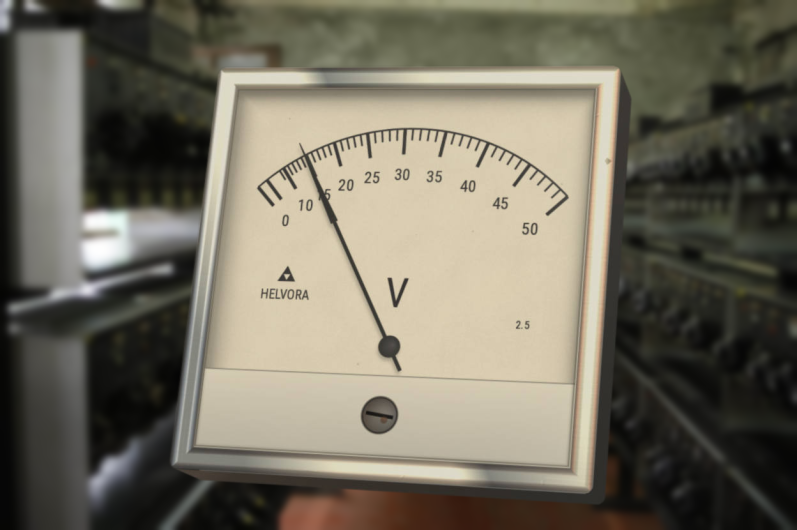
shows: 15 V
